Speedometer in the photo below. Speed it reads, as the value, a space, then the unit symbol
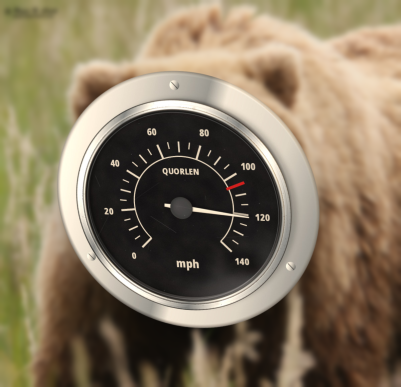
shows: 120 mph
